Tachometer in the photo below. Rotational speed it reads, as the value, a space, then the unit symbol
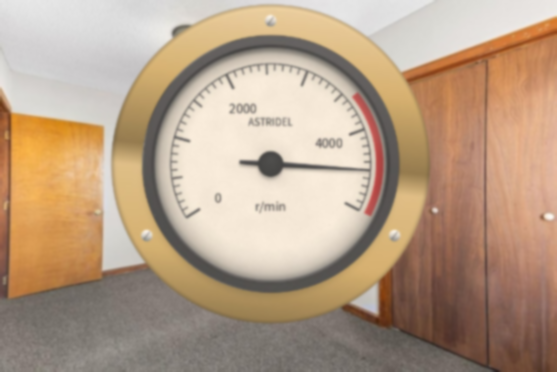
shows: 4500 rpm
